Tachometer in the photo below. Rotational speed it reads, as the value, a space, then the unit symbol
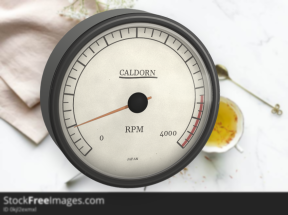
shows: 400 rpm
